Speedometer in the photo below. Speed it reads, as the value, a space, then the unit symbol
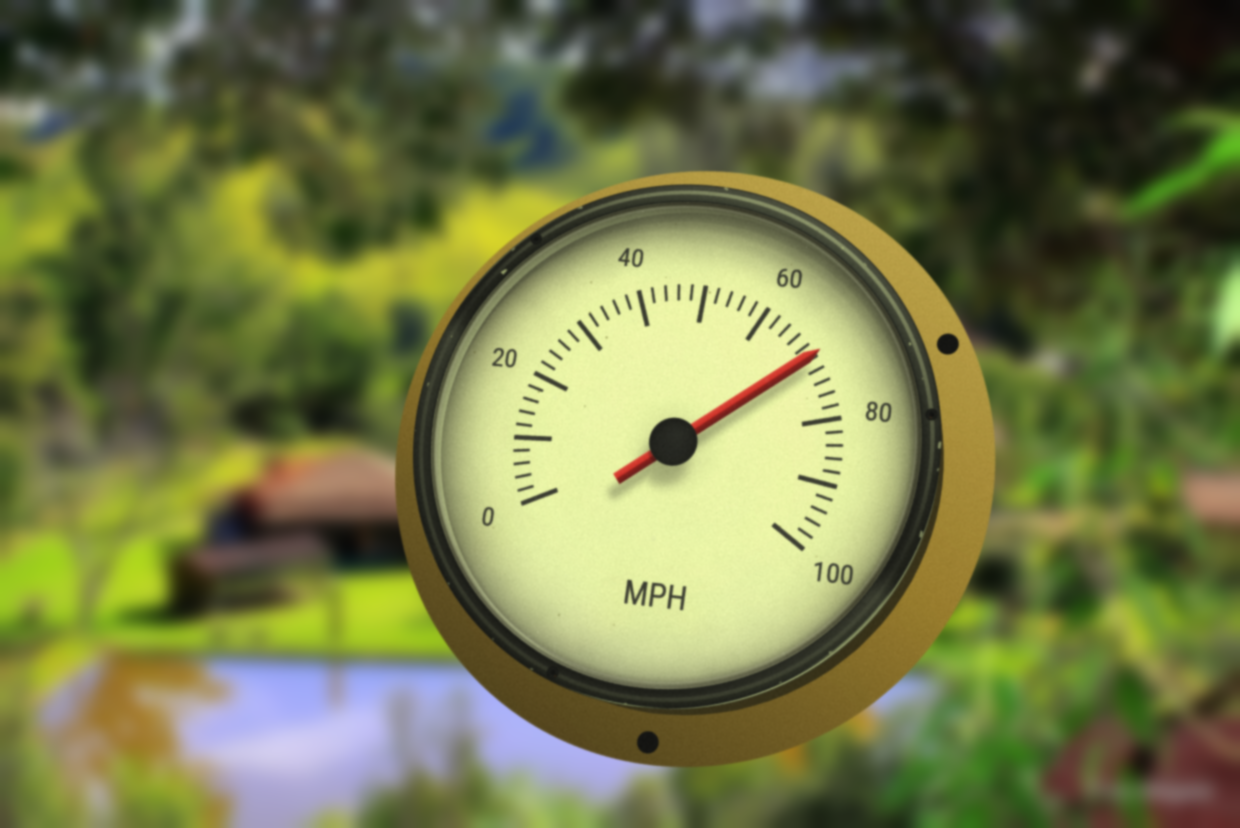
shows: 70 mph
